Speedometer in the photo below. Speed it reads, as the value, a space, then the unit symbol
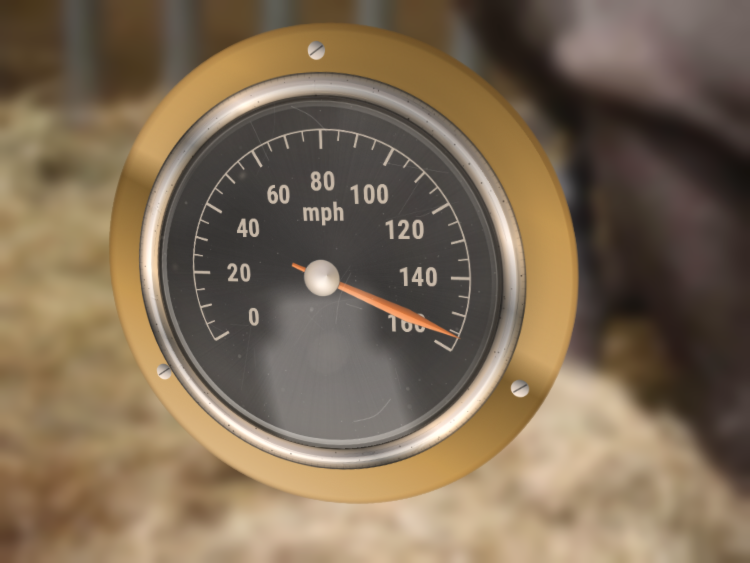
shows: 155 mph
